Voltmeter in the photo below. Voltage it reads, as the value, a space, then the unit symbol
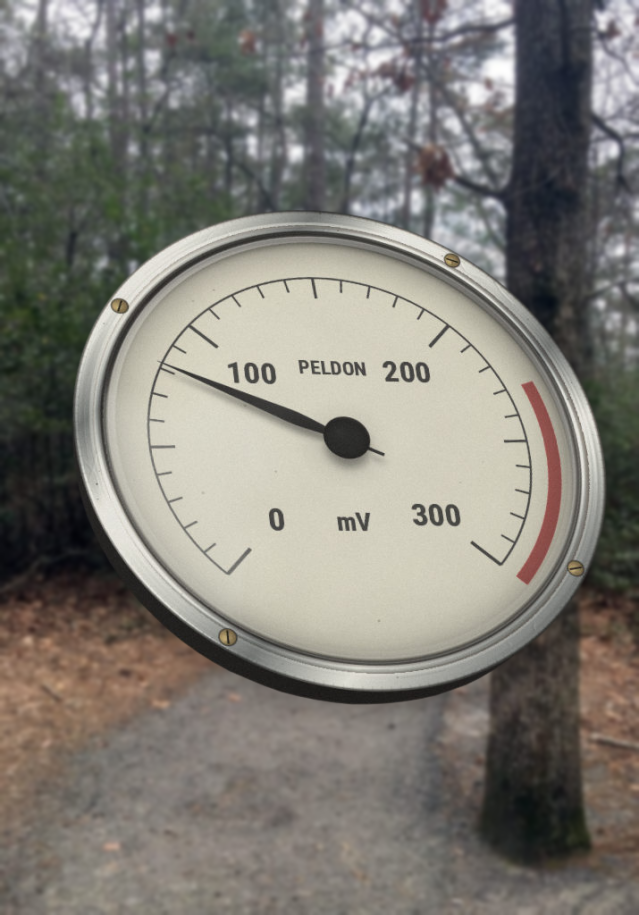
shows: 80 mV
